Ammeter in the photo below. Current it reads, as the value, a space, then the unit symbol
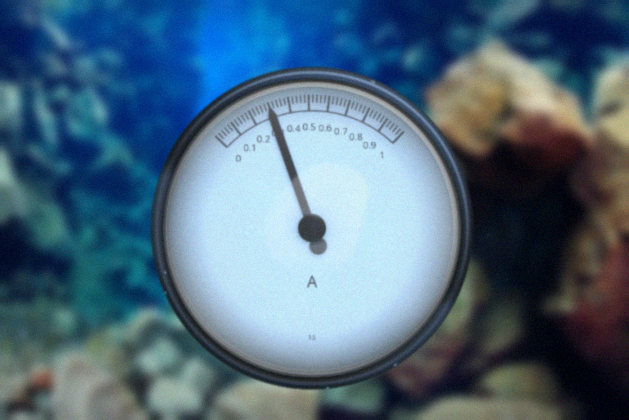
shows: 0.3 A
